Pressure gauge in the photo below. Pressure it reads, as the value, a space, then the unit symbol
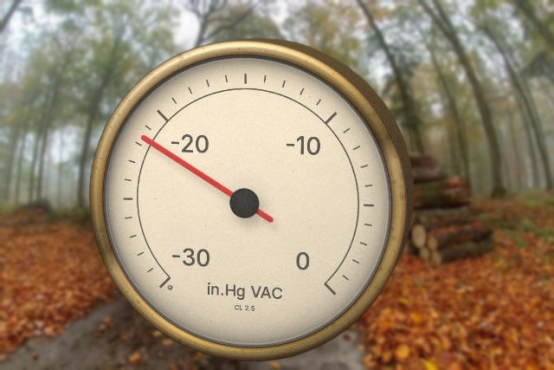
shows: -21.5 inHg
